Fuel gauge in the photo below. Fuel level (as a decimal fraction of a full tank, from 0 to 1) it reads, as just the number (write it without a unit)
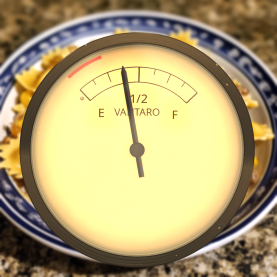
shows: 0.375
